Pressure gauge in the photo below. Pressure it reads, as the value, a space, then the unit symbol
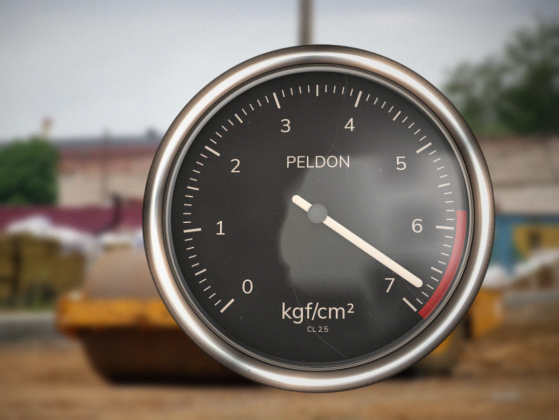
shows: 6.75 kg/cm²
